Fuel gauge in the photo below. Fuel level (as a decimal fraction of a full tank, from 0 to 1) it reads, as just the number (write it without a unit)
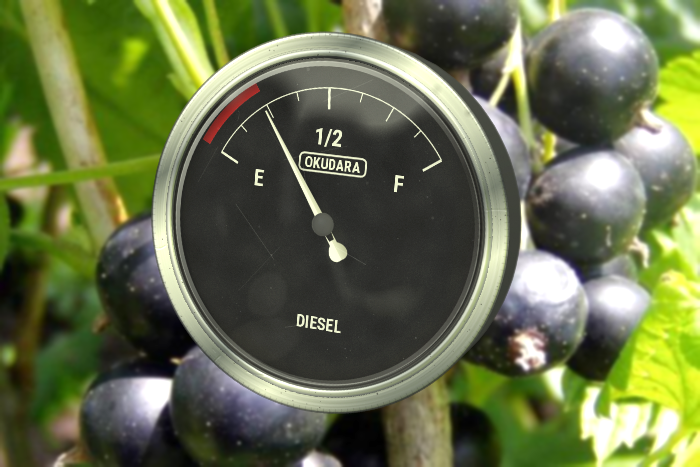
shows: 0.25
